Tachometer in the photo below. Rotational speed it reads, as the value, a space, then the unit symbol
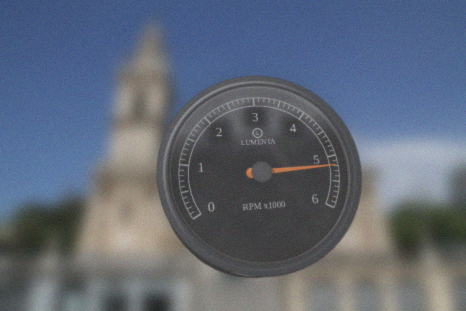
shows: 5200 rpm
